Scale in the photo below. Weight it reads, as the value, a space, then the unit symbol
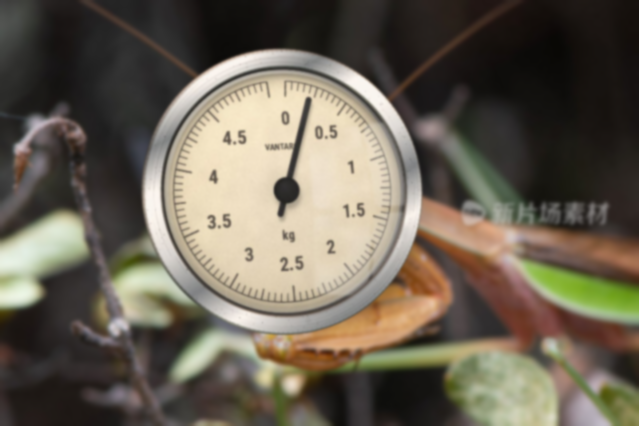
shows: 0.2 kg
